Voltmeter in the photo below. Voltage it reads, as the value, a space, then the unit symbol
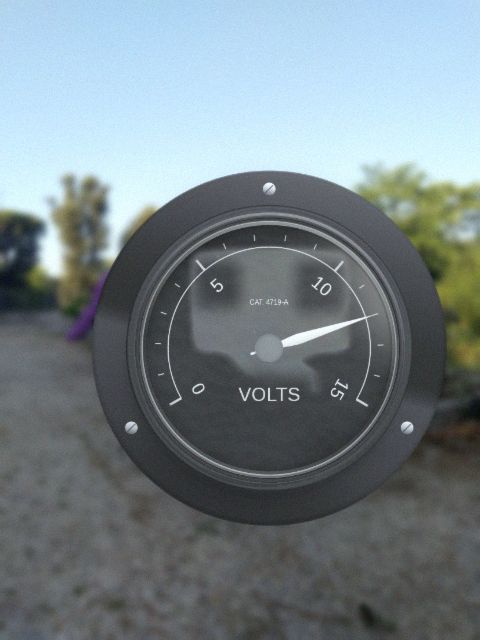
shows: 12 V
